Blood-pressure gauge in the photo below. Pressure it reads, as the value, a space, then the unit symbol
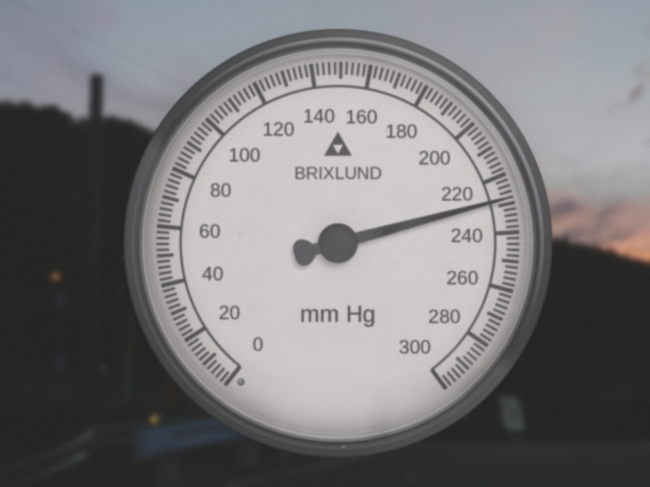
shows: 228 mmHg
